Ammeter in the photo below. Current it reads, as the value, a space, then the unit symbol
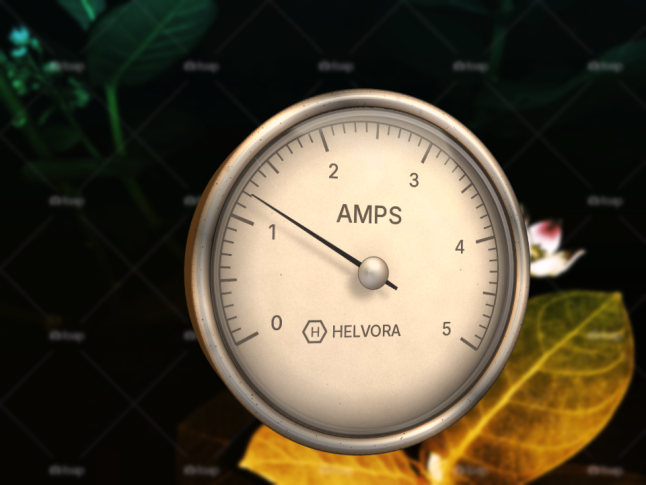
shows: 1.2 A
